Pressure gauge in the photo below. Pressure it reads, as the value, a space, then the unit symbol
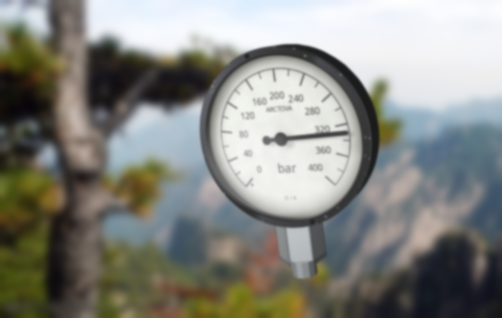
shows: 330 bar
